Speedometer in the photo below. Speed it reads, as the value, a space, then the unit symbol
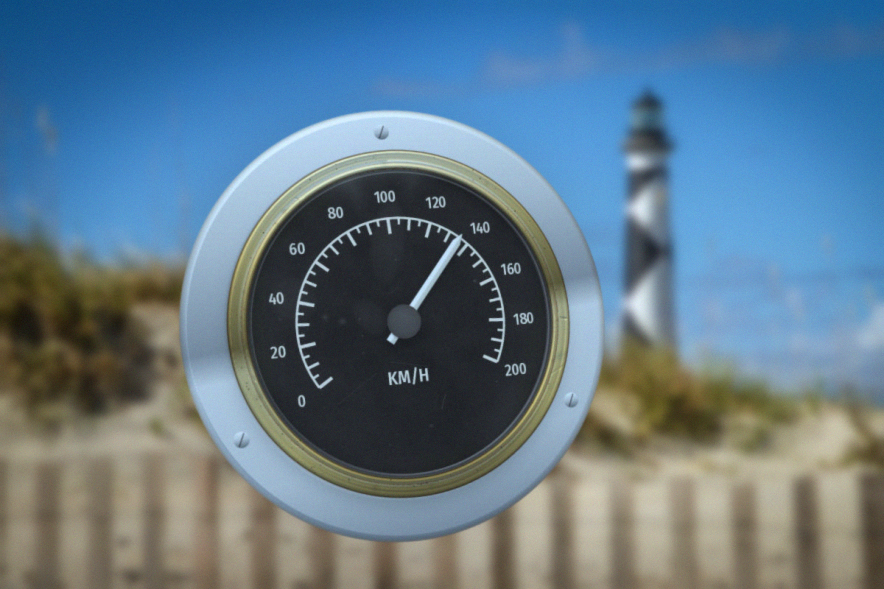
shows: 135 km/h
